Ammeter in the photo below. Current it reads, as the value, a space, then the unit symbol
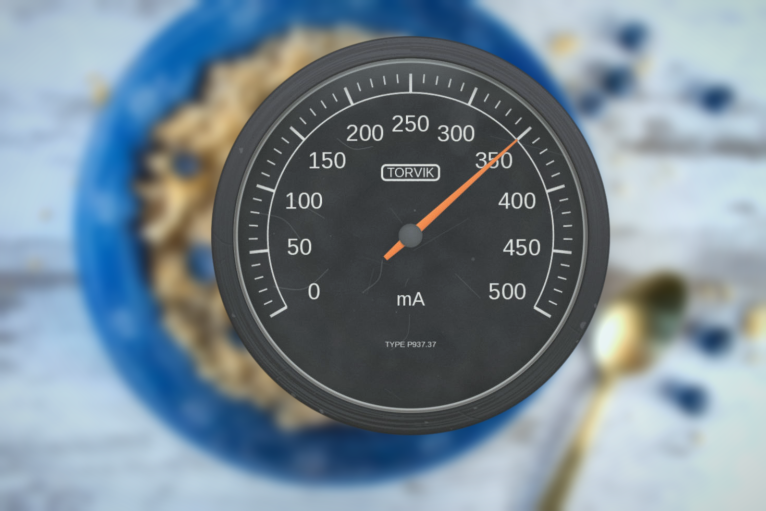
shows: 350 mA
